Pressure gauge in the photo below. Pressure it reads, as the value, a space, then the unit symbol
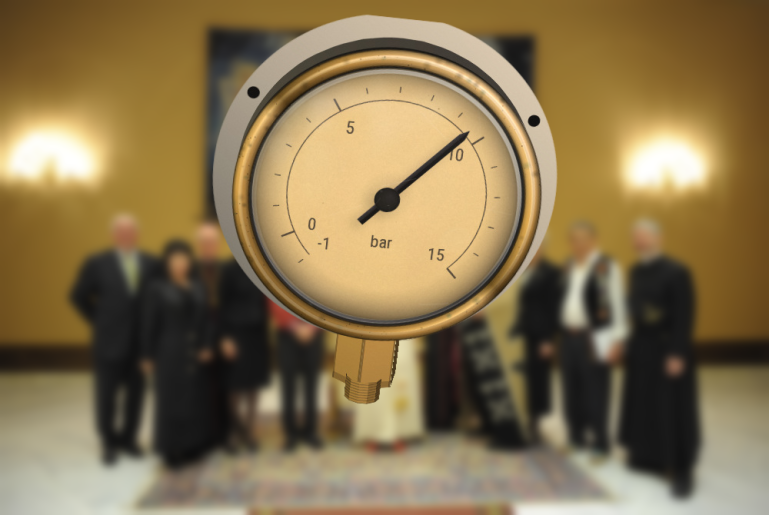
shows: 9.5 bar
